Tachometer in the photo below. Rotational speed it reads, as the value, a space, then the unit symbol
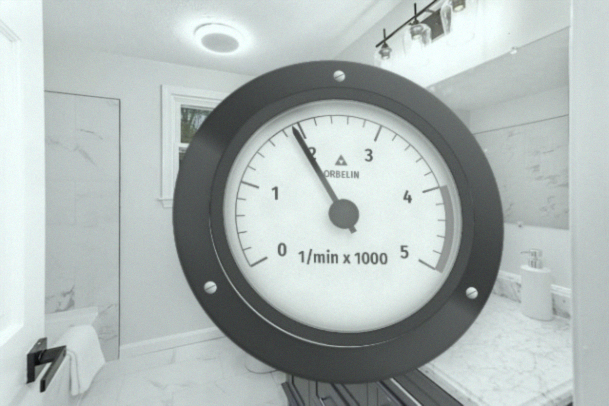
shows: 1900 rpm
